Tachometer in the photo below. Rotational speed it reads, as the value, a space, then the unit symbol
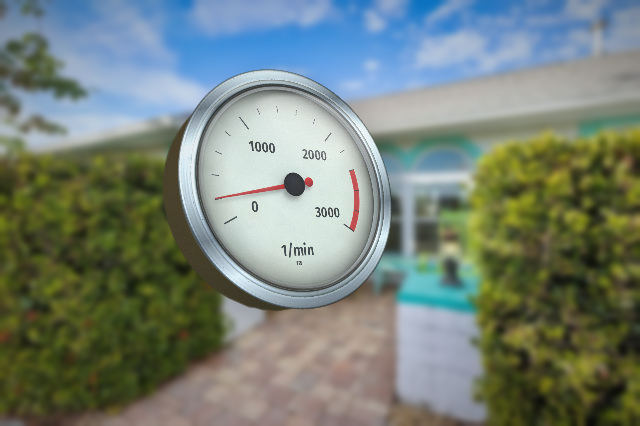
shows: 200 rpm
